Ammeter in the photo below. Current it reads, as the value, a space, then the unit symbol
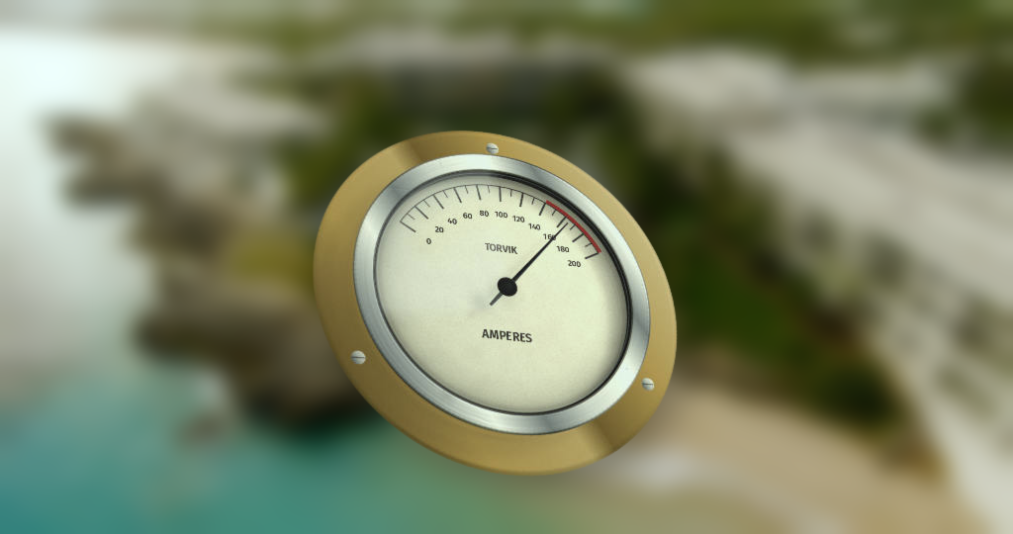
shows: 165 A
